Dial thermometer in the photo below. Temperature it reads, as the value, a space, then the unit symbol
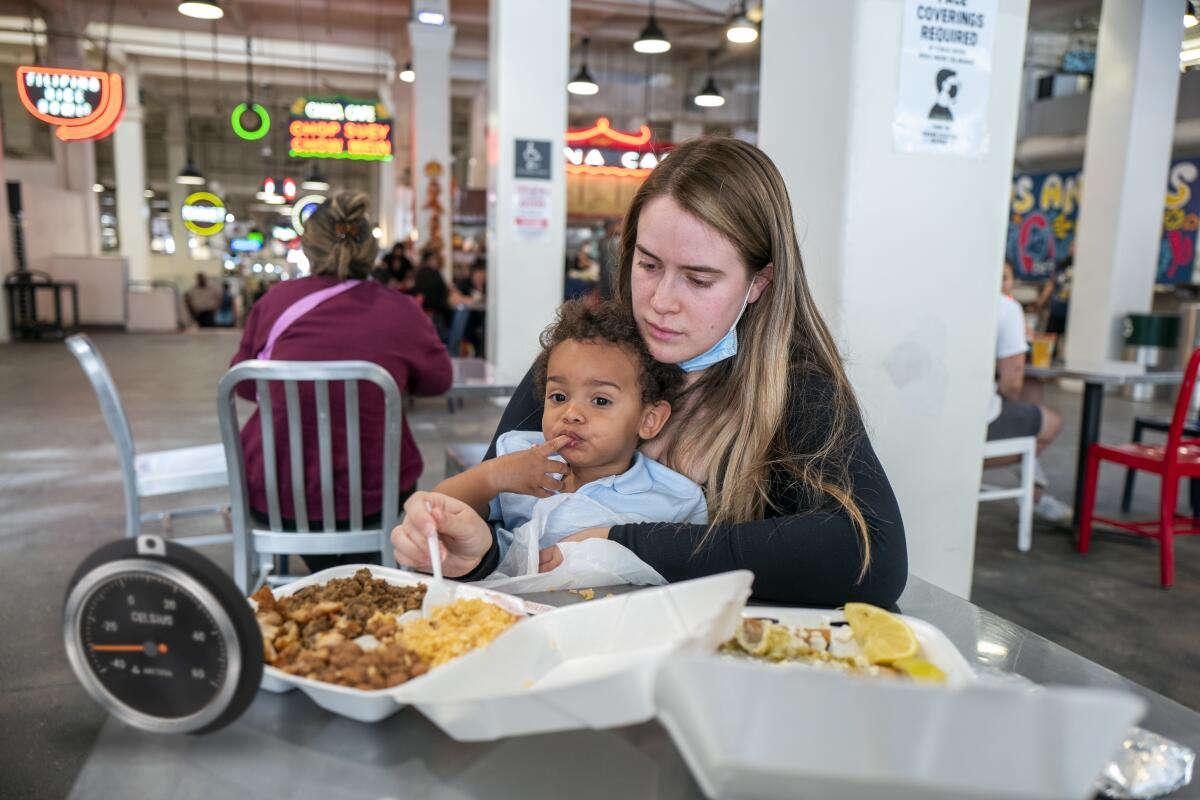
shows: -30 °C
